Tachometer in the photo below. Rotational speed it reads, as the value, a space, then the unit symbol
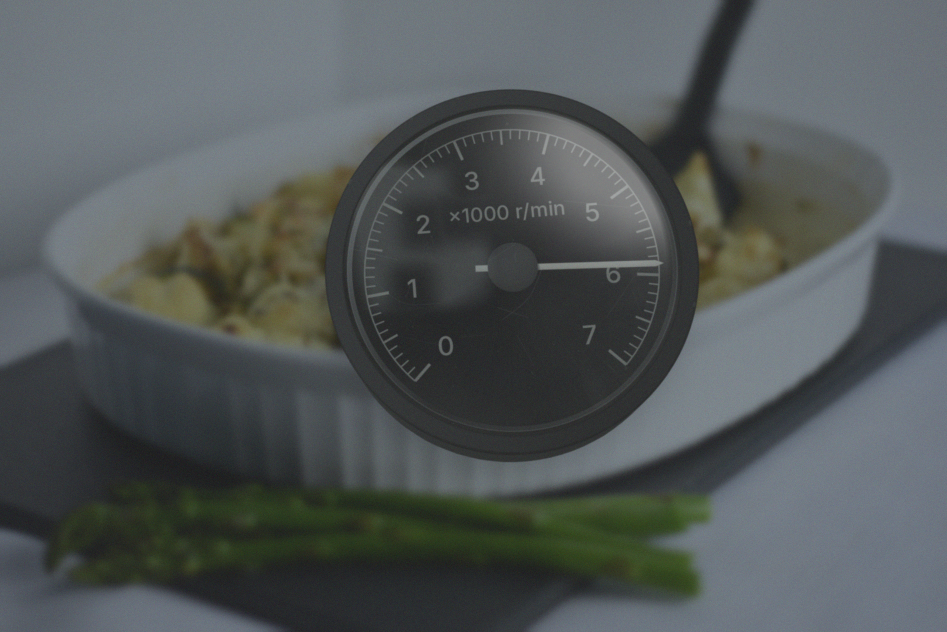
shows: 5900 rpm
